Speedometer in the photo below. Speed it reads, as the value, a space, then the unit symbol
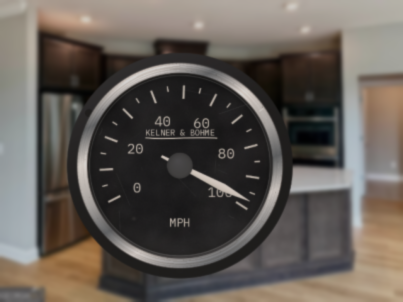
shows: 97.5 mph
